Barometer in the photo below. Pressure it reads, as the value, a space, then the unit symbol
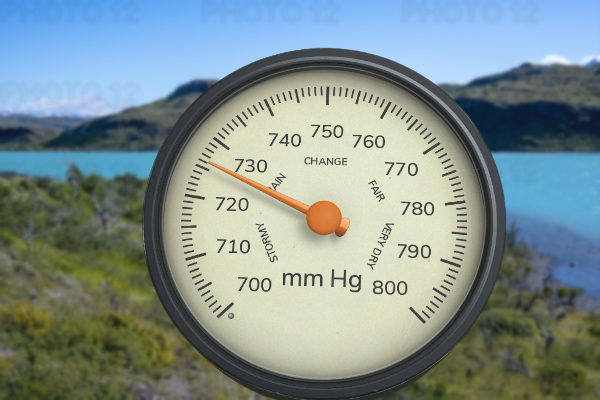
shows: 726 mmHg
